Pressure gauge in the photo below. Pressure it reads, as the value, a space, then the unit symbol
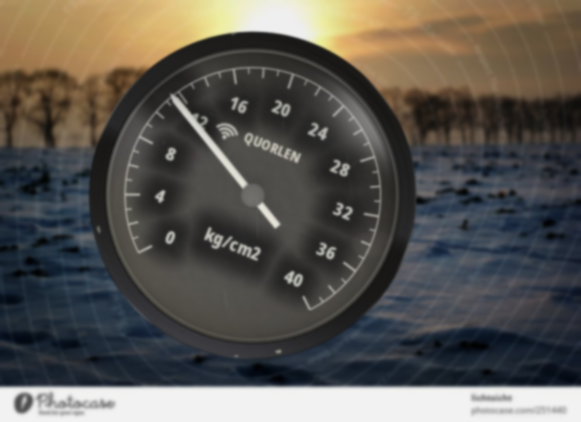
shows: 11.5 kg/cm²
